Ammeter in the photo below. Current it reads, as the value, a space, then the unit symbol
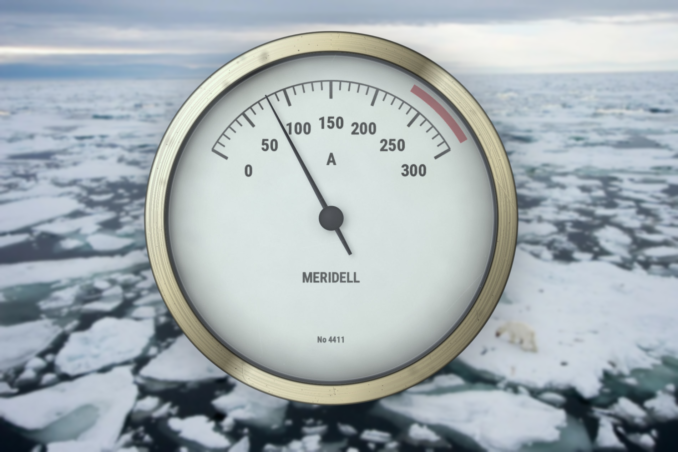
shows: 80 A
